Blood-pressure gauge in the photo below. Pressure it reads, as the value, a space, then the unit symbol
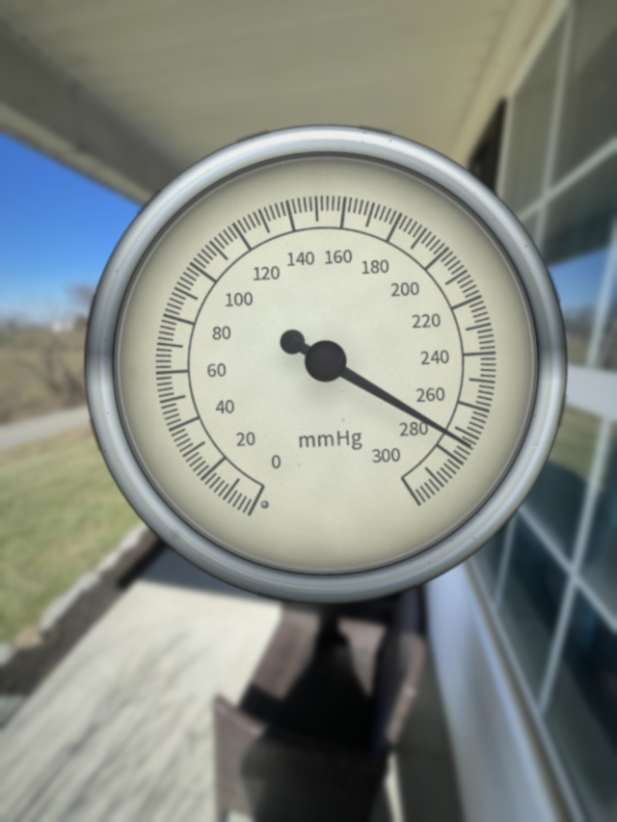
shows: 274 mmHg
